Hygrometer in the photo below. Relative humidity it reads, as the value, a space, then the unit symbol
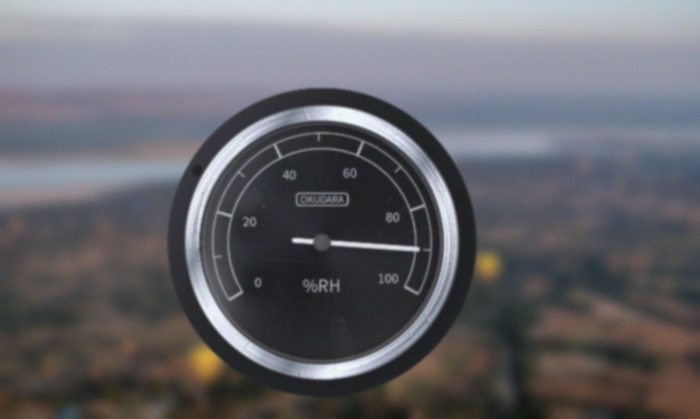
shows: 90 %
